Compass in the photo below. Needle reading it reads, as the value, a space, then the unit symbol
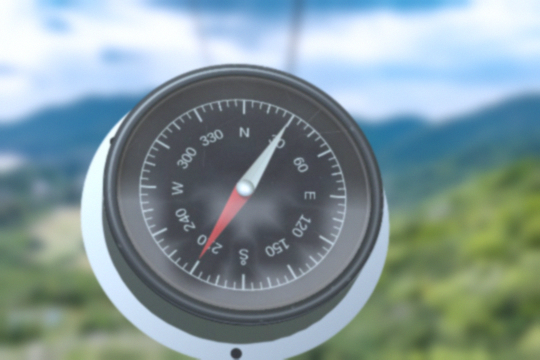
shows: 210 °
